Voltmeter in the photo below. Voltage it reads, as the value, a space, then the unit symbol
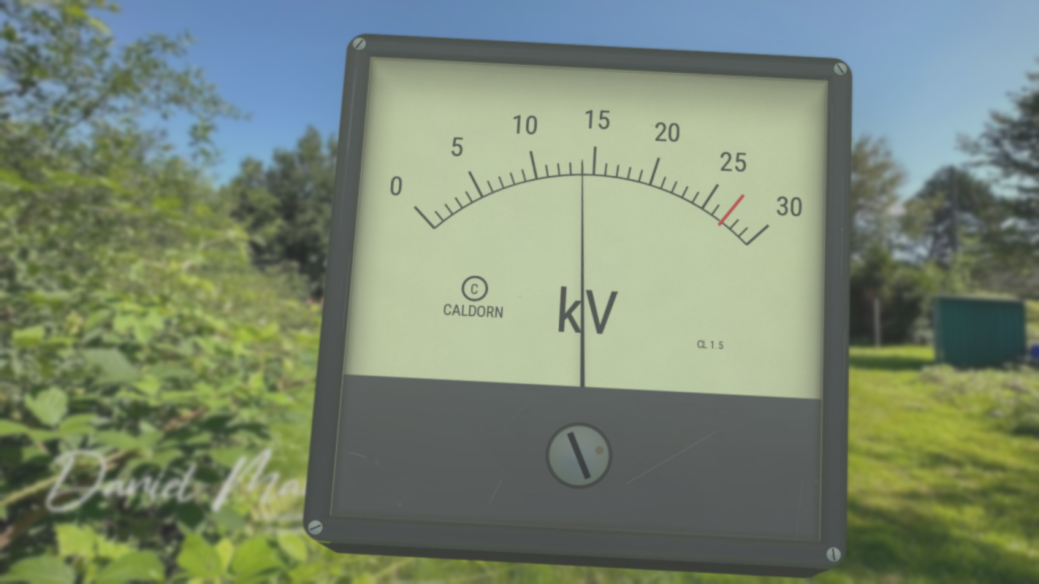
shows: 14 kV
